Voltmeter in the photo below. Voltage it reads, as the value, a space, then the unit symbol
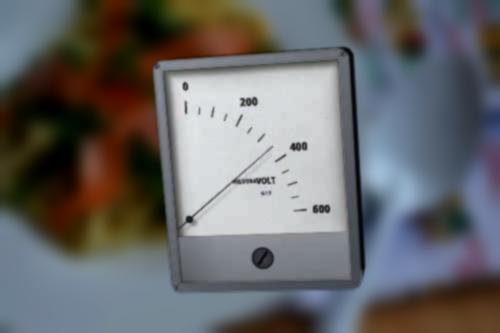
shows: 350 V
